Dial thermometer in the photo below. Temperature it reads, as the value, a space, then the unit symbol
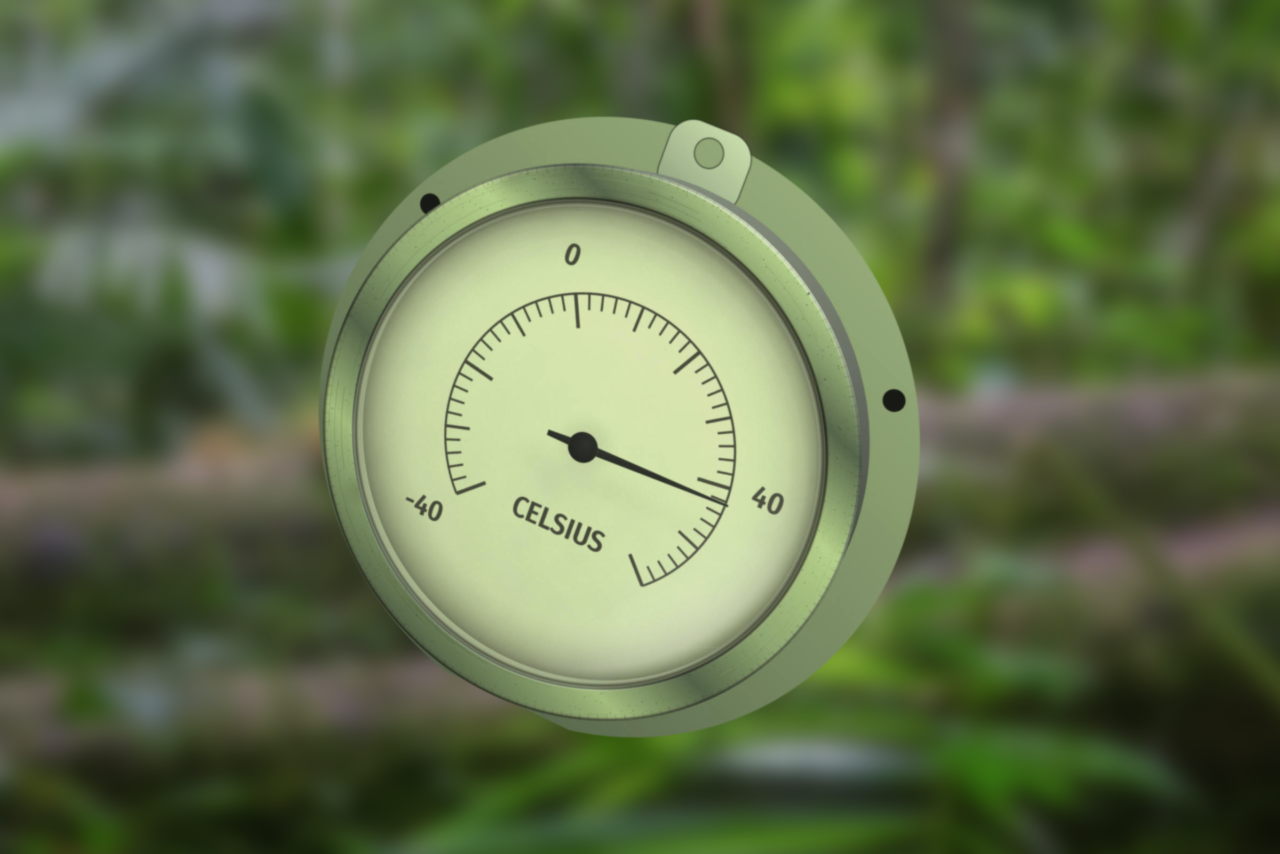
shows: 42 °C
